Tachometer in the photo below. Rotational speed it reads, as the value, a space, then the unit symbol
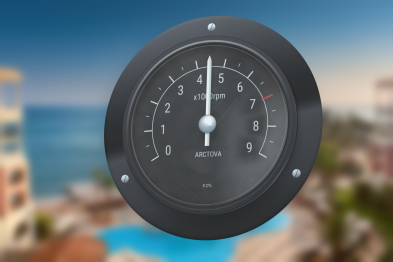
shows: 4500 rpm
